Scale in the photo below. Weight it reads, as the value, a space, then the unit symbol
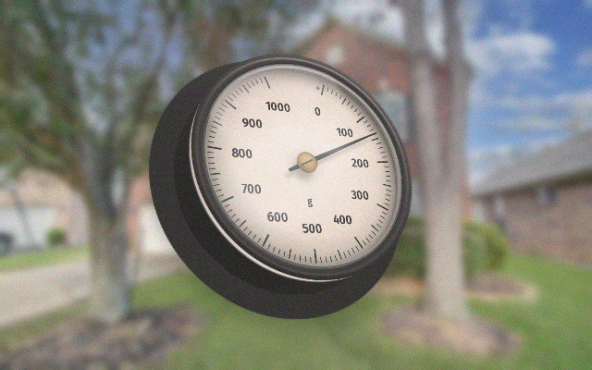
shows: 140 g
